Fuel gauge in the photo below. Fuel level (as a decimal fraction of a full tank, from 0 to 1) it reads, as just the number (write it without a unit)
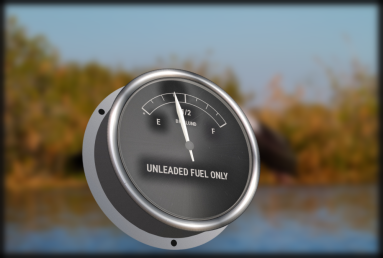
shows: 0.375
